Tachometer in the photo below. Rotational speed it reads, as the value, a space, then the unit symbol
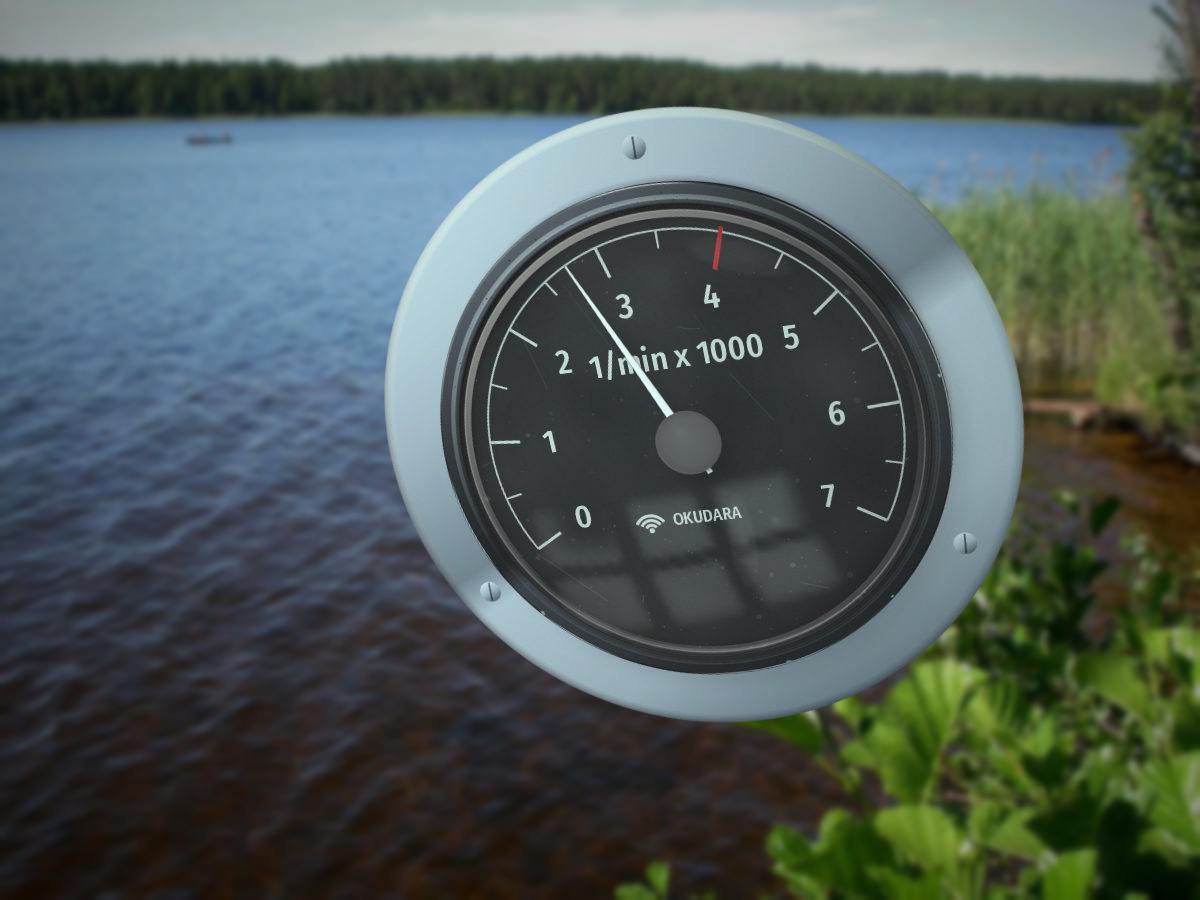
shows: 2750 rpm
